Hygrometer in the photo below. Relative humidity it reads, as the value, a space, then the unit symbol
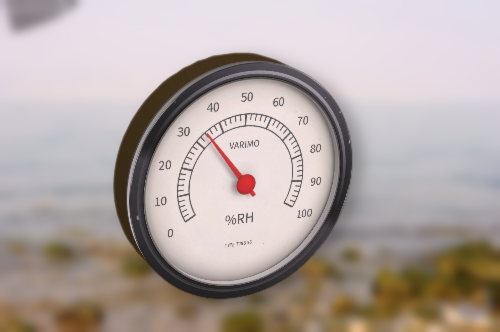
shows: 34 %
